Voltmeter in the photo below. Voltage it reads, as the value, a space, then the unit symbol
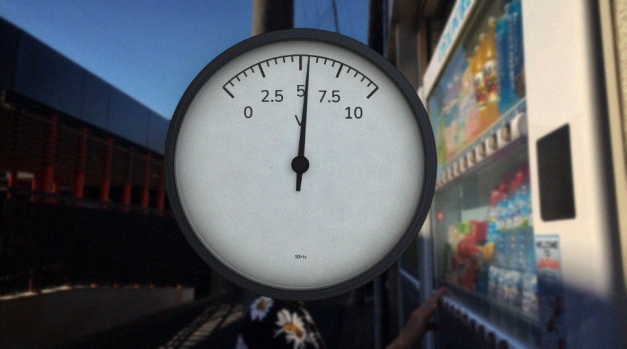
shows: 5.5 V
